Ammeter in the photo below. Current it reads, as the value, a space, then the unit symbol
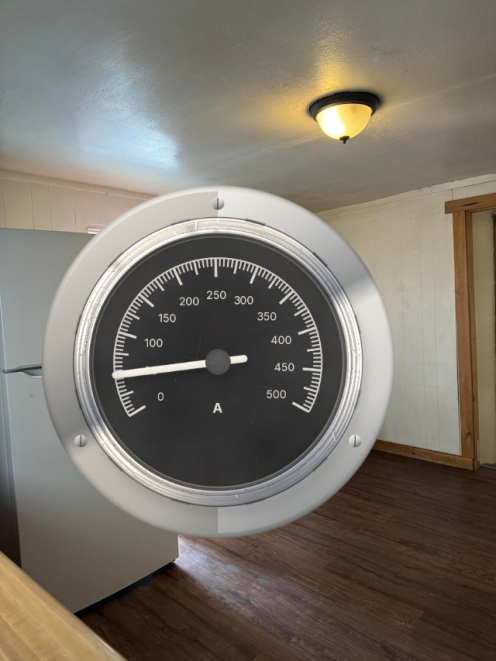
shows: 50 A
